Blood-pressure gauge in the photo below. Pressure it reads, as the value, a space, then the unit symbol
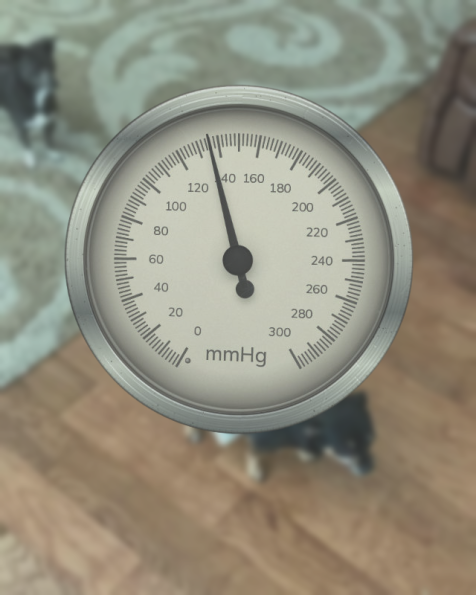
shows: 136 mmHg
